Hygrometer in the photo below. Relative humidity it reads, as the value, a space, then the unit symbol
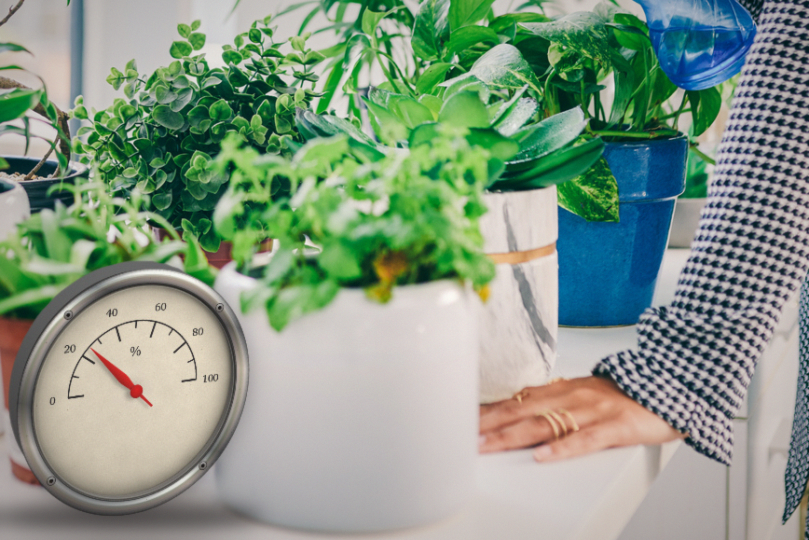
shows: 25 %
